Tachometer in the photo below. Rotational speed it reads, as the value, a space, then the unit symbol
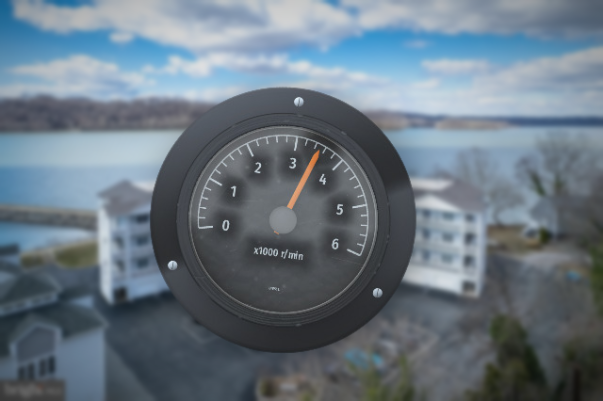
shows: 3500 rpm
